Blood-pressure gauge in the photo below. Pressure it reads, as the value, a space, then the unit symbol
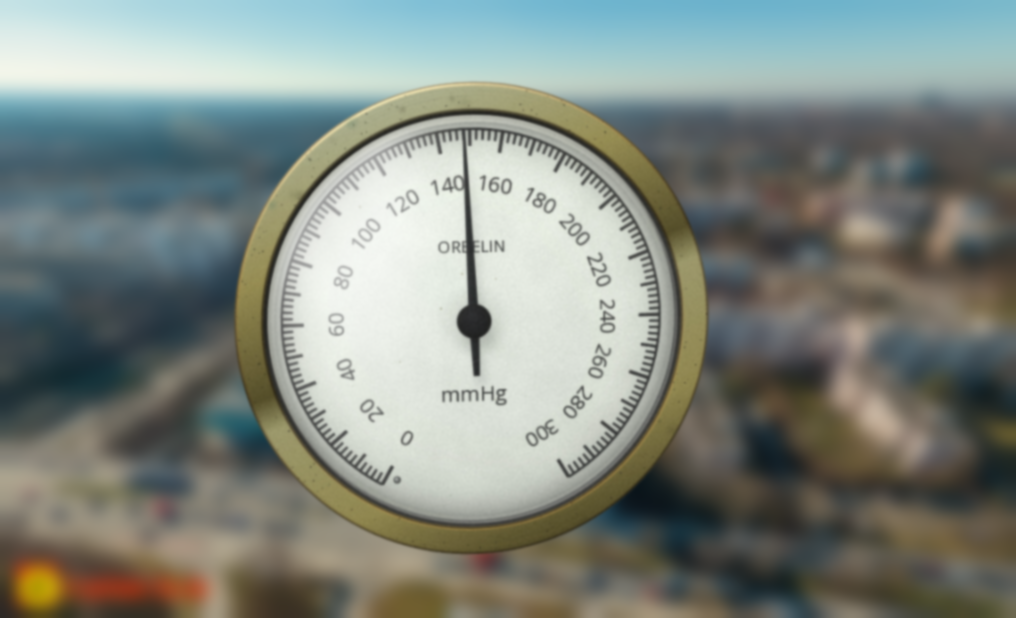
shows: 148 mmHg
